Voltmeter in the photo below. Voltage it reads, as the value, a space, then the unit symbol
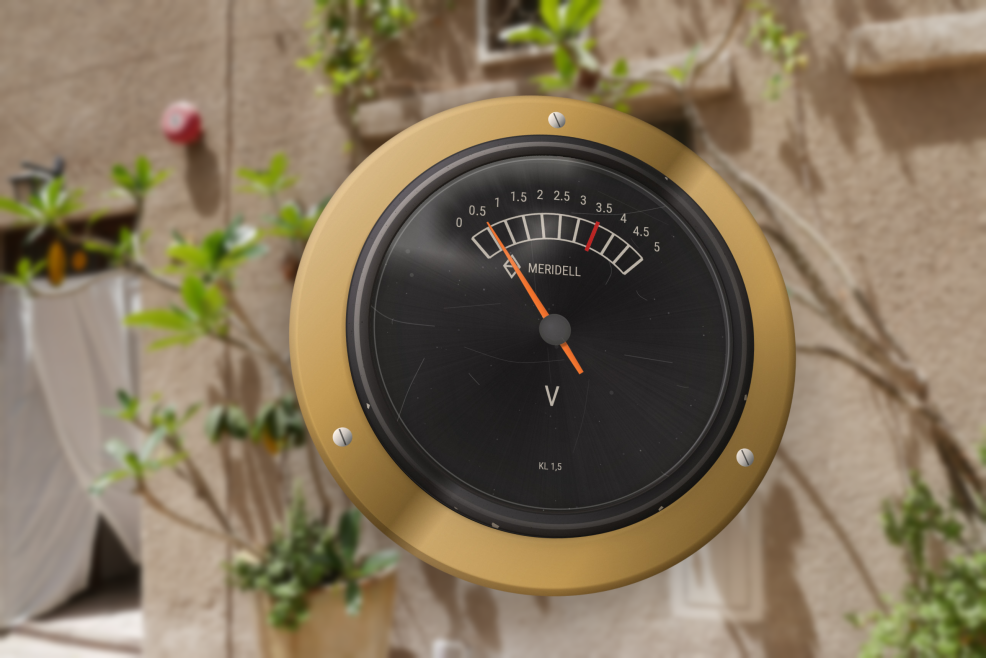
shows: 0.5 V
